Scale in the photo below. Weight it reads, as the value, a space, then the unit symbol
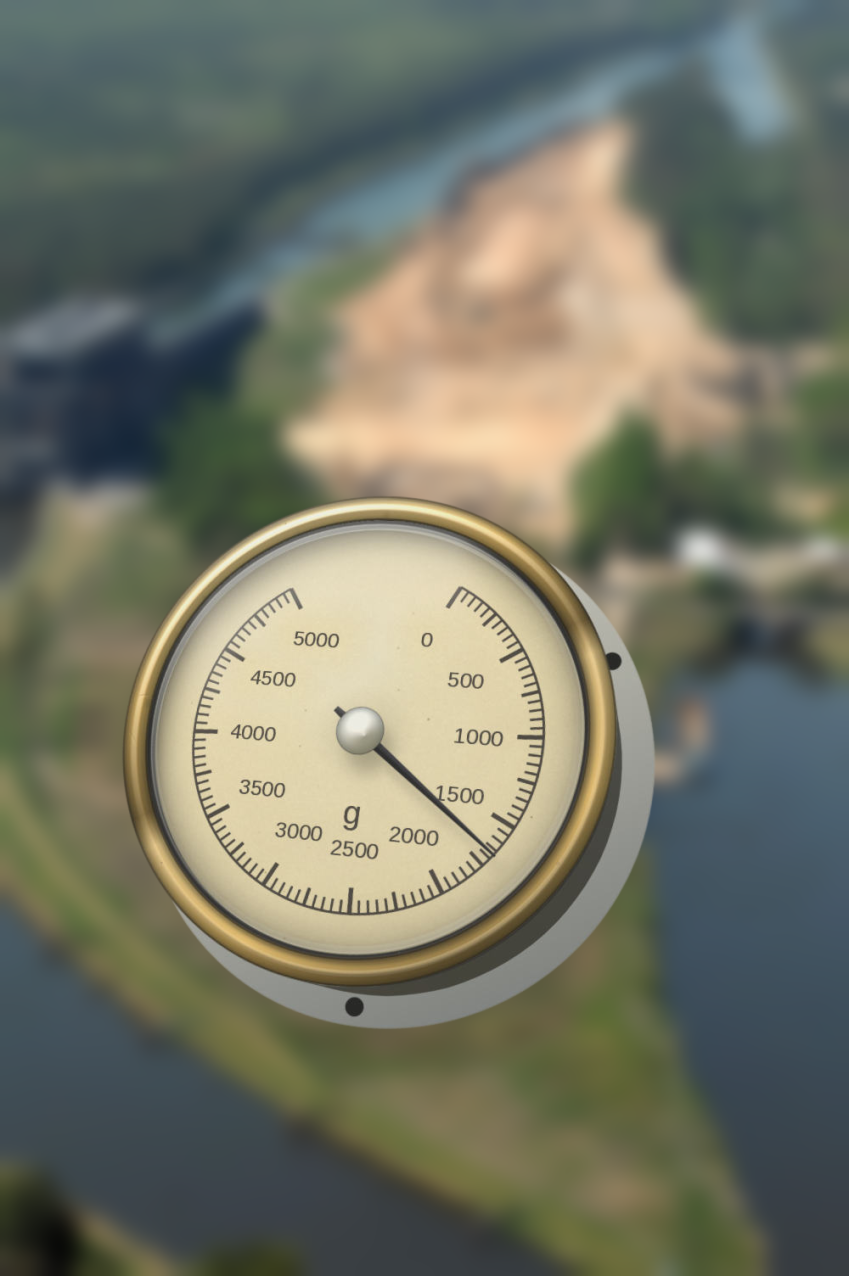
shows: 1675 g
